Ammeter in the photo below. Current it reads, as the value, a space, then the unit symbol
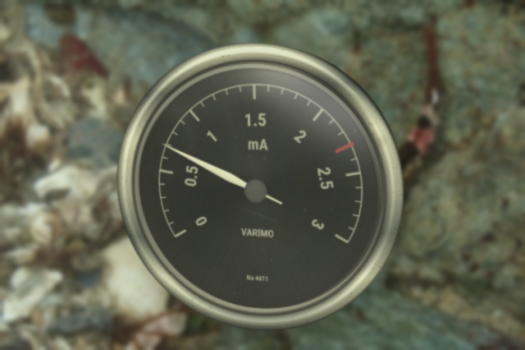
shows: 0.7 mA
